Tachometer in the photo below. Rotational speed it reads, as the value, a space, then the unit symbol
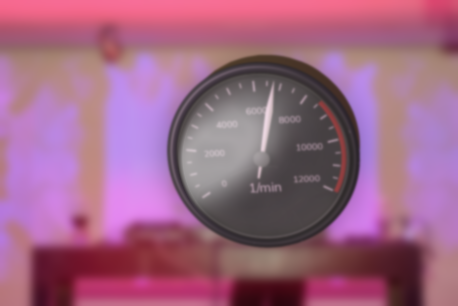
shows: 6750 rpm
